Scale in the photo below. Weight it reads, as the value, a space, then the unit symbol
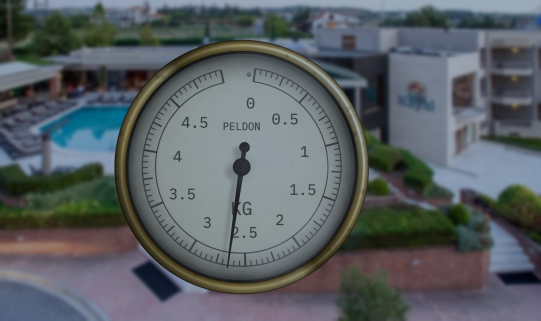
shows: 2.65 kg
